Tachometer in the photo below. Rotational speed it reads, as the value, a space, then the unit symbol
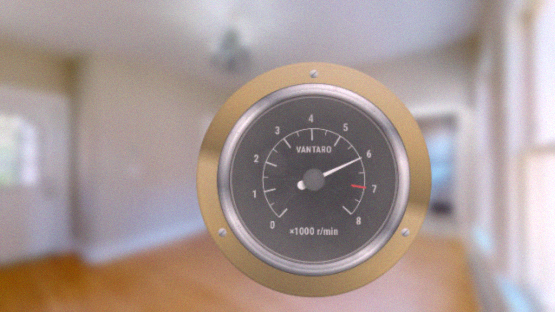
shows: 6000 rpm
